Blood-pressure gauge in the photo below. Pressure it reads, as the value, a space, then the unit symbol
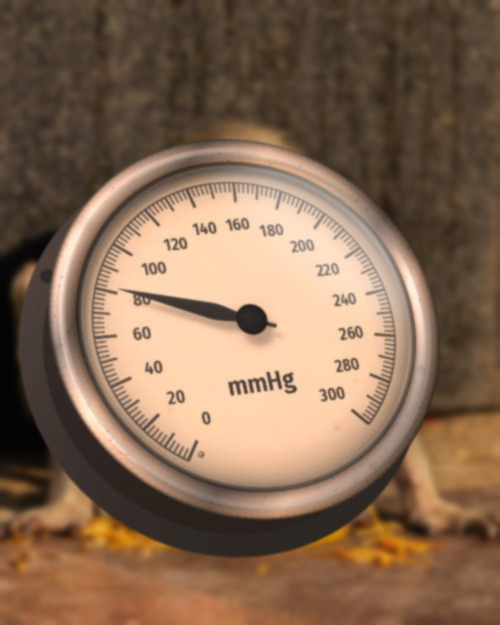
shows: 80 mmHg
